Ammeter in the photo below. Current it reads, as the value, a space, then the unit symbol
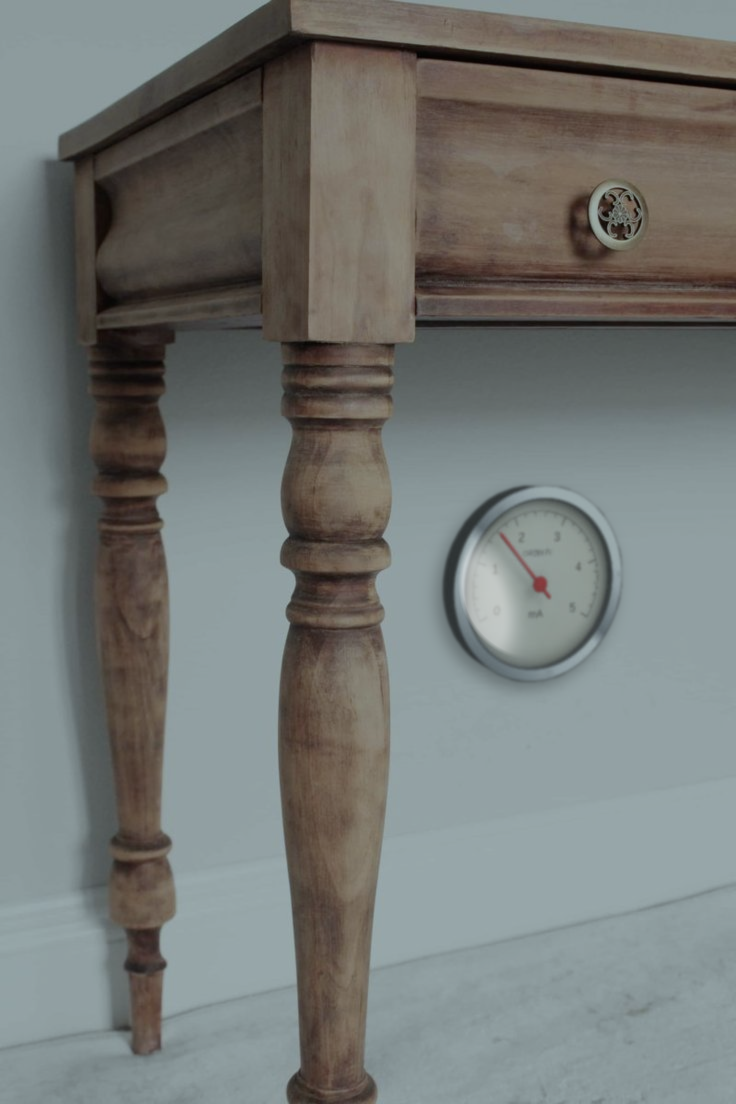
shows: 1.6 mA
